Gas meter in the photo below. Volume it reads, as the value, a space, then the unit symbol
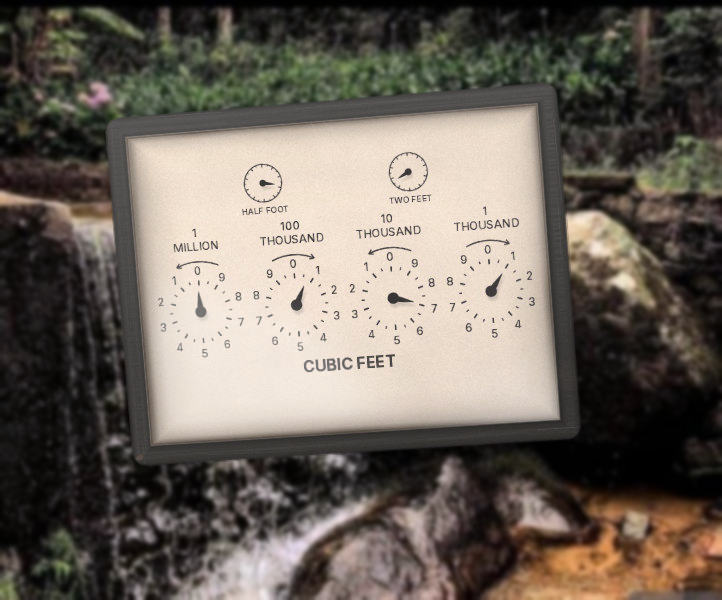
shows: 7100 ft³
